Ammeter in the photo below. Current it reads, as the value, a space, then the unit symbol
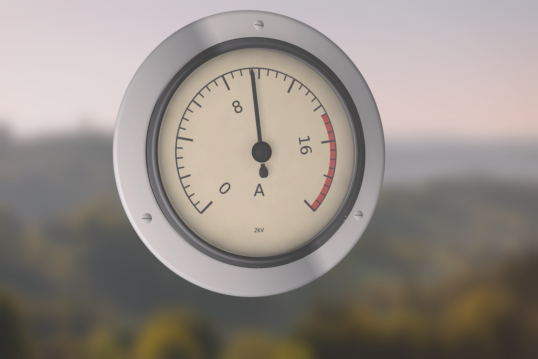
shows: 9.5 A
